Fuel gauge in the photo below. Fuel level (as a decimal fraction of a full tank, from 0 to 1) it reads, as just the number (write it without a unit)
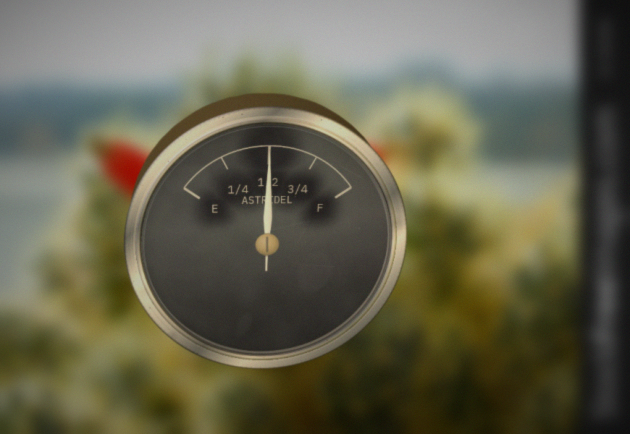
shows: 0.5
